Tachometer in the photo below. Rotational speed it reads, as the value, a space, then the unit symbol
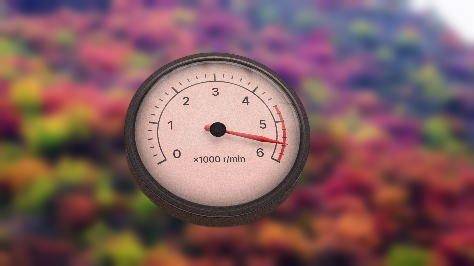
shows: 5600 rpm
